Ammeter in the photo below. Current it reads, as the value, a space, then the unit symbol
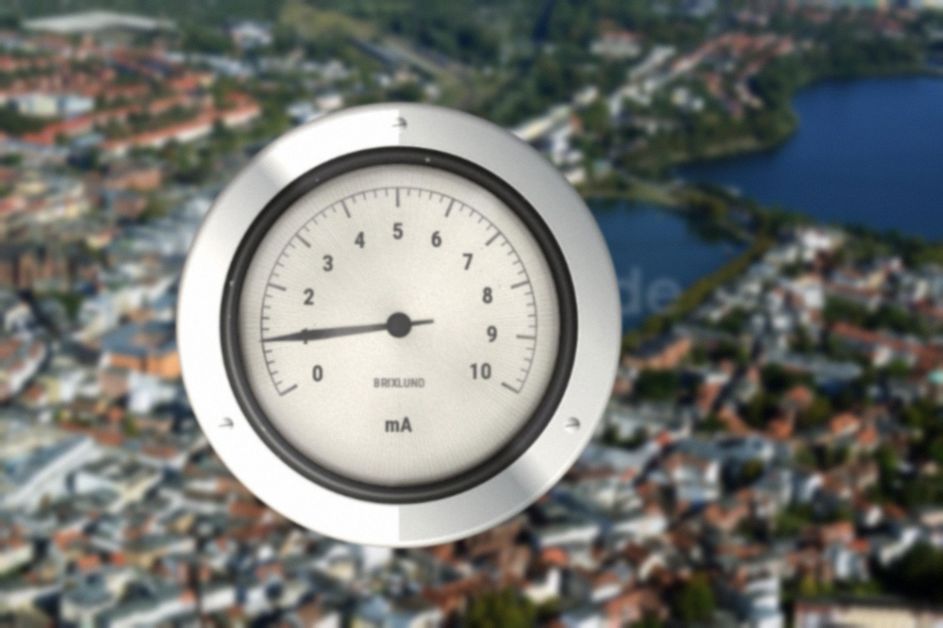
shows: 1 mA
